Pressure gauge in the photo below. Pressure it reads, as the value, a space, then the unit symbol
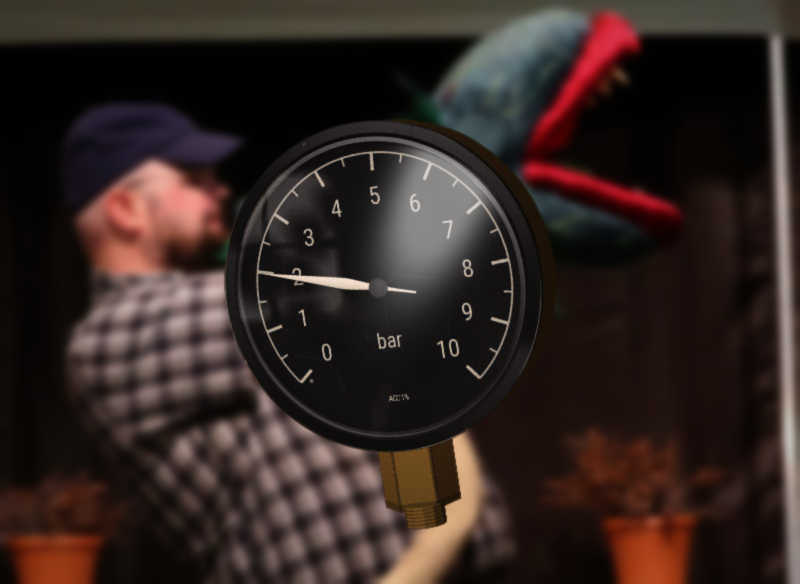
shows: 2 bar
